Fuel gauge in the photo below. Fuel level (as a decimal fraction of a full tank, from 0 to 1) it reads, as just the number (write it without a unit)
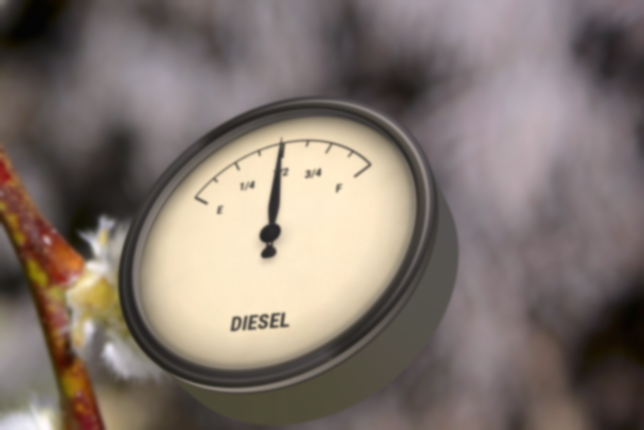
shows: 0.5
